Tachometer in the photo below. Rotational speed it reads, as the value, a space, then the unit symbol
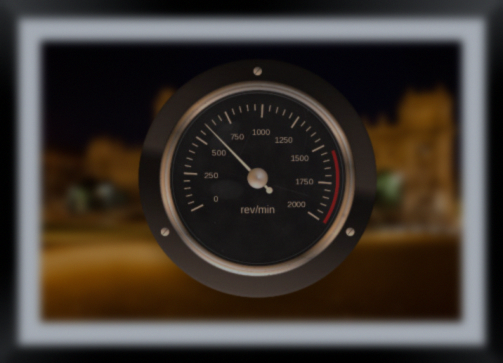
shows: 600 rpm
